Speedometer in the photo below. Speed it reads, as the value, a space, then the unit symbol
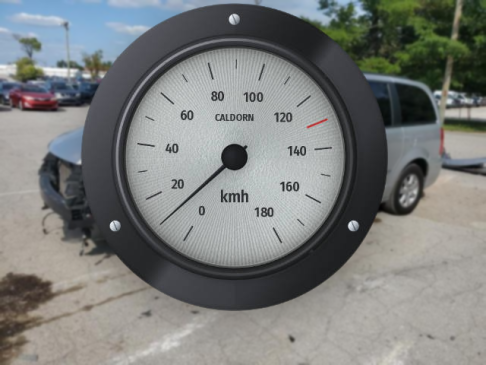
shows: 10 km/h
